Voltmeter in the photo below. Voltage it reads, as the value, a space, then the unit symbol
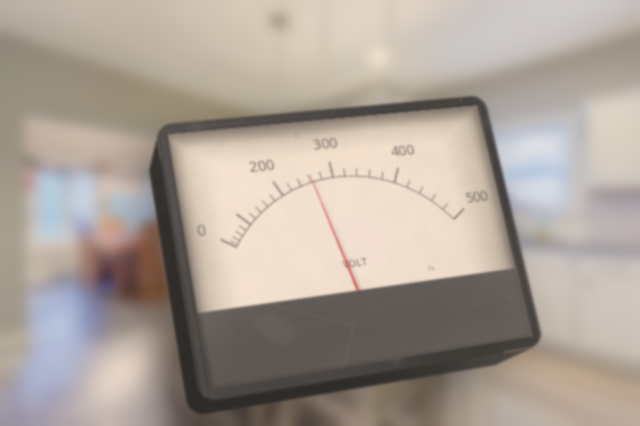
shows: 260 V
